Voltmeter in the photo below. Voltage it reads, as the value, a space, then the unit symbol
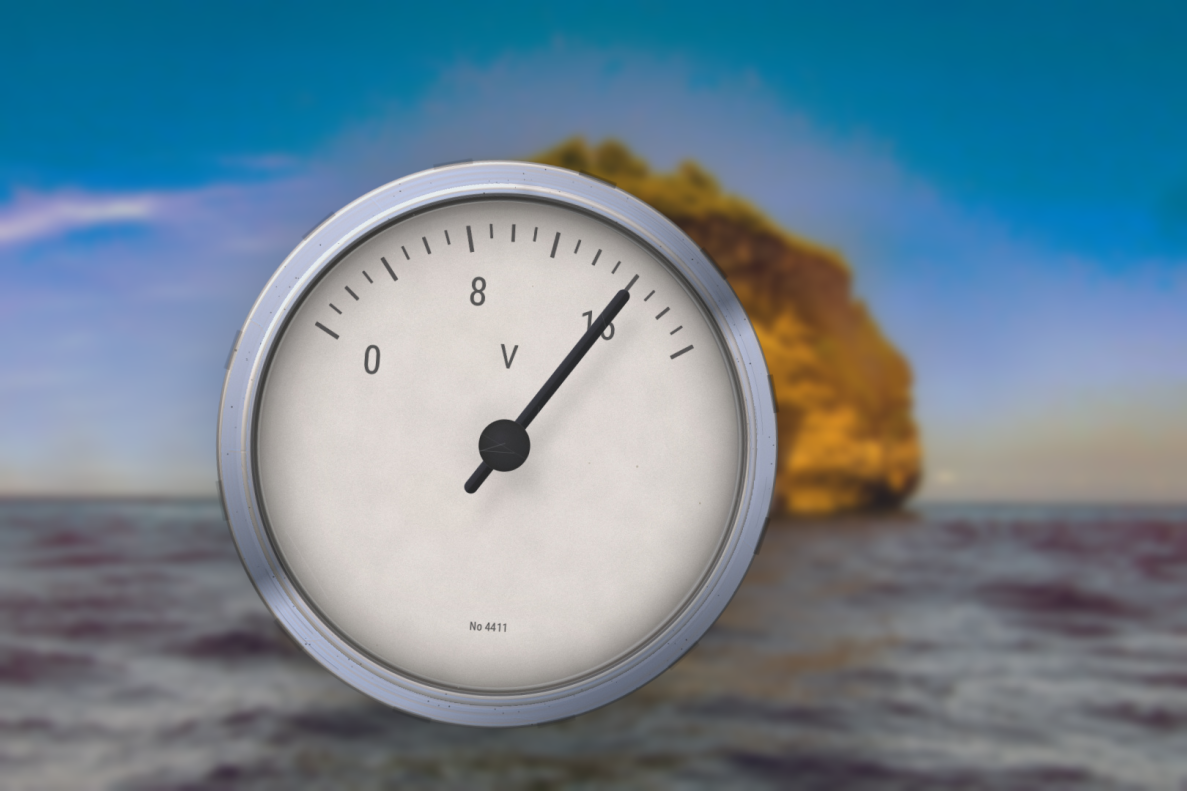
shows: 16 V
